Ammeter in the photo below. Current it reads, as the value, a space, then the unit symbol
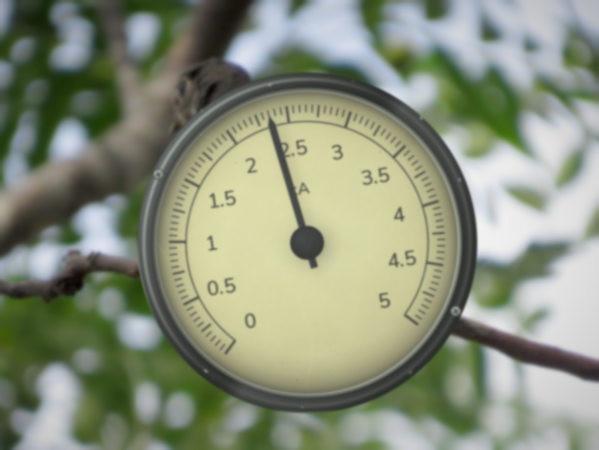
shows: 2.35 kA
